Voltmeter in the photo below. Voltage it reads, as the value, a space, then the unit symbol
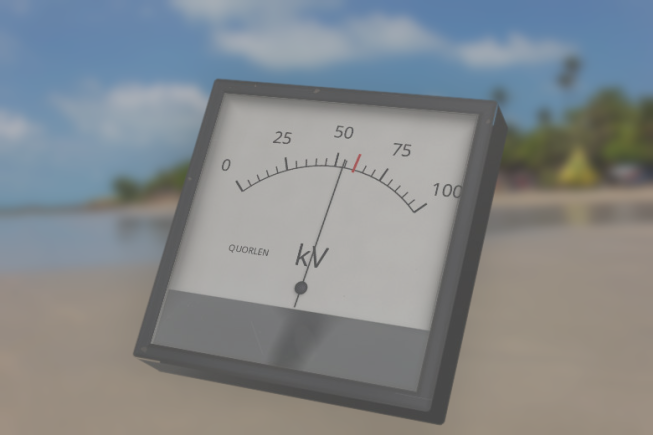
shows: 55 kV
